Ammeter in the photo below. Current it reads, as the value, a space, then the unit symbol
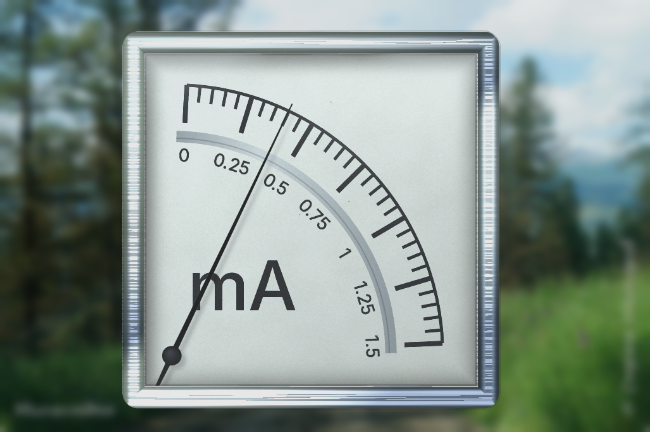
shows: 0.4 mA
